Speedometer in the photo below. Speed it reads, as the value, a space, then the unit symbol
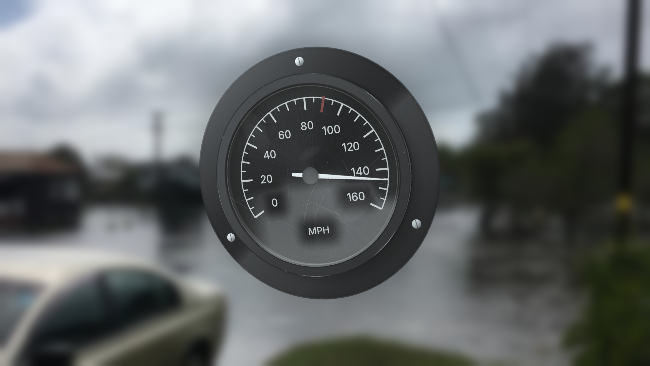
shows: 145 mph
